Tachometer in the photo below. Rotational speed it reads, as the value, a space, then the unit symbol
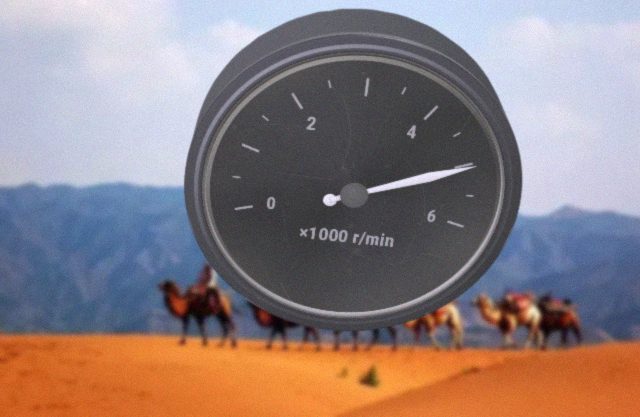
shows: 5000 rpm
